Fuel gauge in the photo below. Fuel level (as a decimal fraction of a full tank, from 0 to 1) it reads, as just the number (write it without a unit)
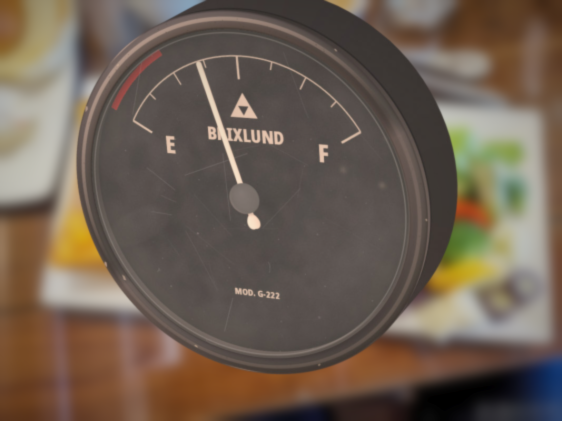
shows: 0.375
